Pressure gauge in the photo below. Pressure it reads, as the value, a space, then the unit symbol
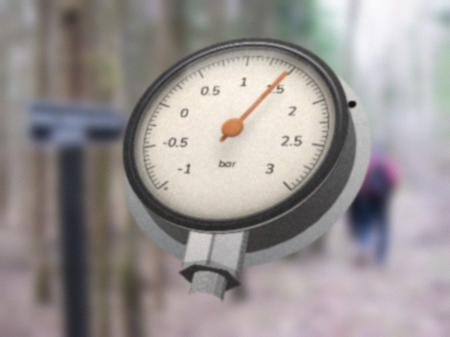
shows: 1.5 bar
